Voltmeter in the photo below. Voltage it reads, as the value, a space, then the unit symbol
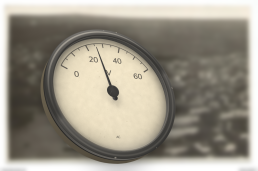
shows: 25 V
